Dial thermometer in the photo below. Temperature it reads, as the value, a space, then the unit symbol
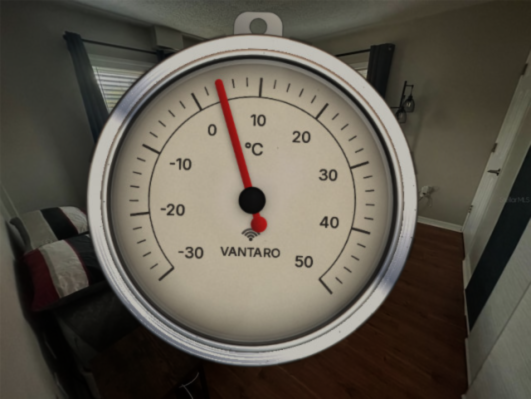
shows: 4 °C
